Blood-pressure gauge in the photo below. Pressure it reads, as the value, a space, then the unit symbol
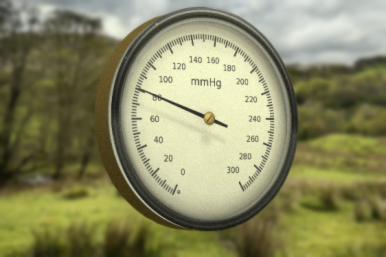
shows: 80 mmHg
